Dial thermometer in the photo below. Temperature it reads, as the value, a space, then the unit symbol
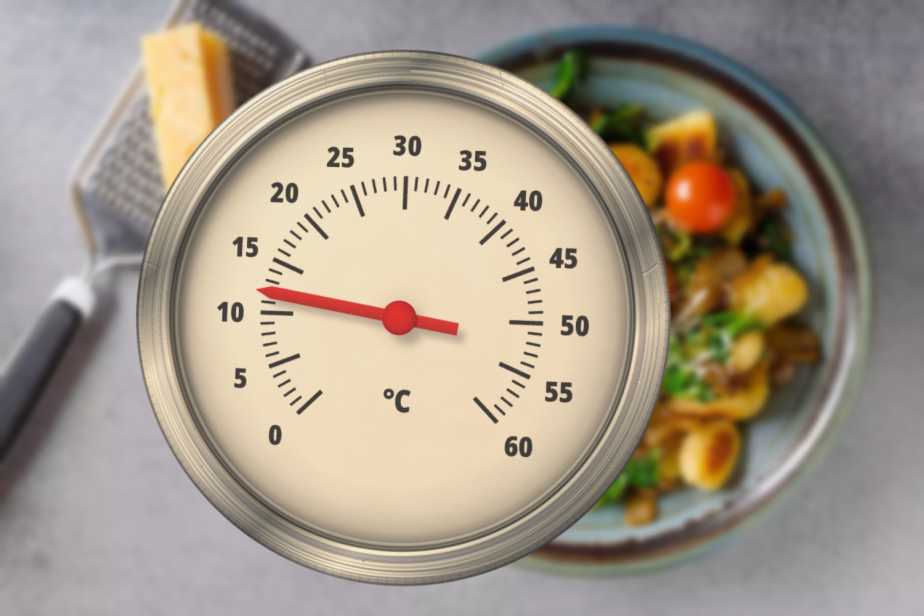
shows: 12 °C
